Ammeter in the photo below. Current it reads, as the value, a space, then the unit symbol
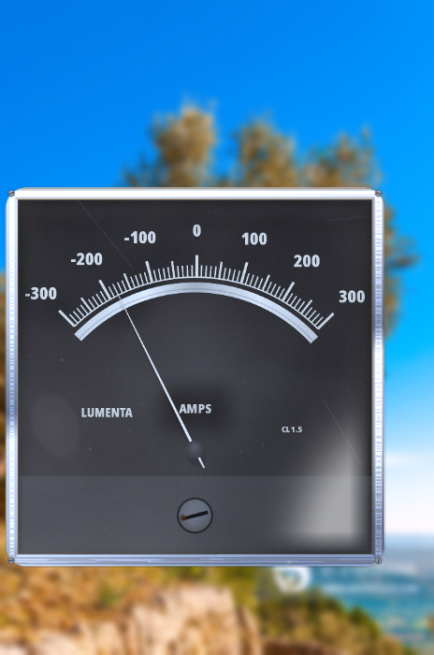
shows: -180 A
